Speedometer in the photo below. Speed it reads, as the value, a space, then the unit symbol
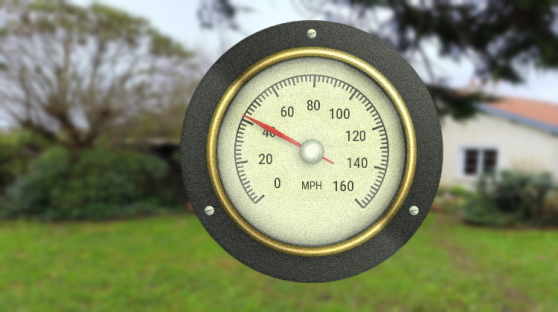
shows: 42 mph
